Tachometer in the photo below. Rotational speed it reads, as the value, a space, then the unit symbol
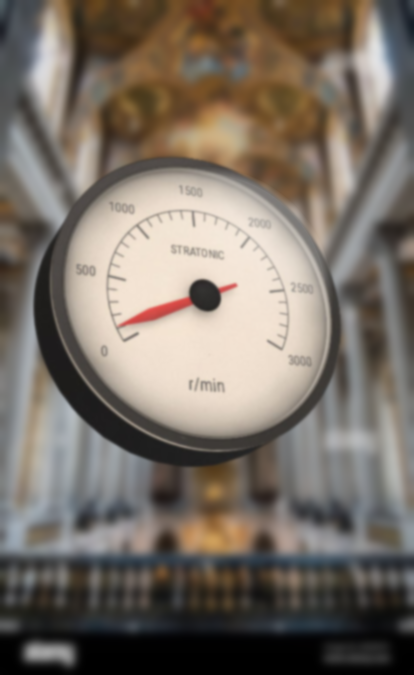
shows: 100 rpm
